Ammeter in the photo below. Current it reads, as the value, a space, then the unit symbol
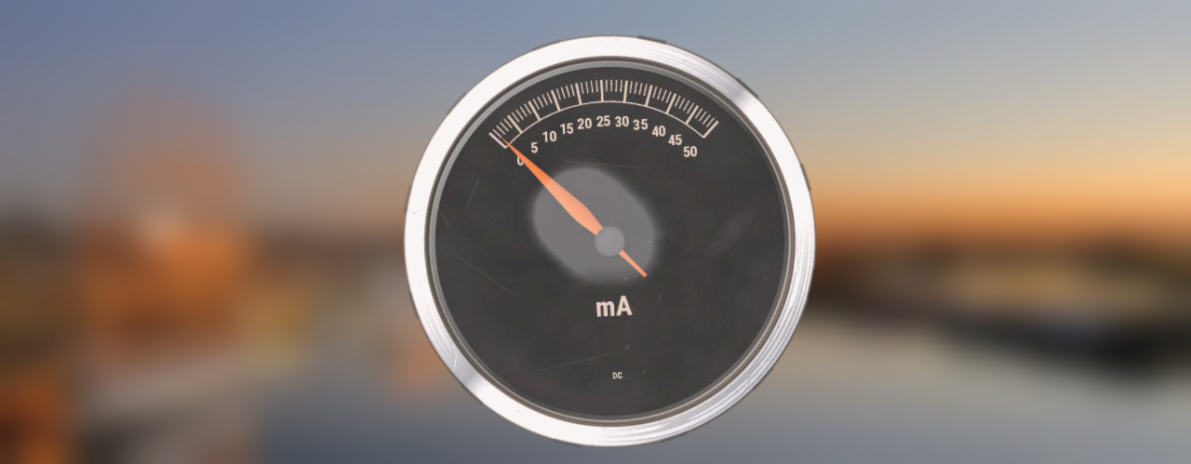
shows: 1 mA
